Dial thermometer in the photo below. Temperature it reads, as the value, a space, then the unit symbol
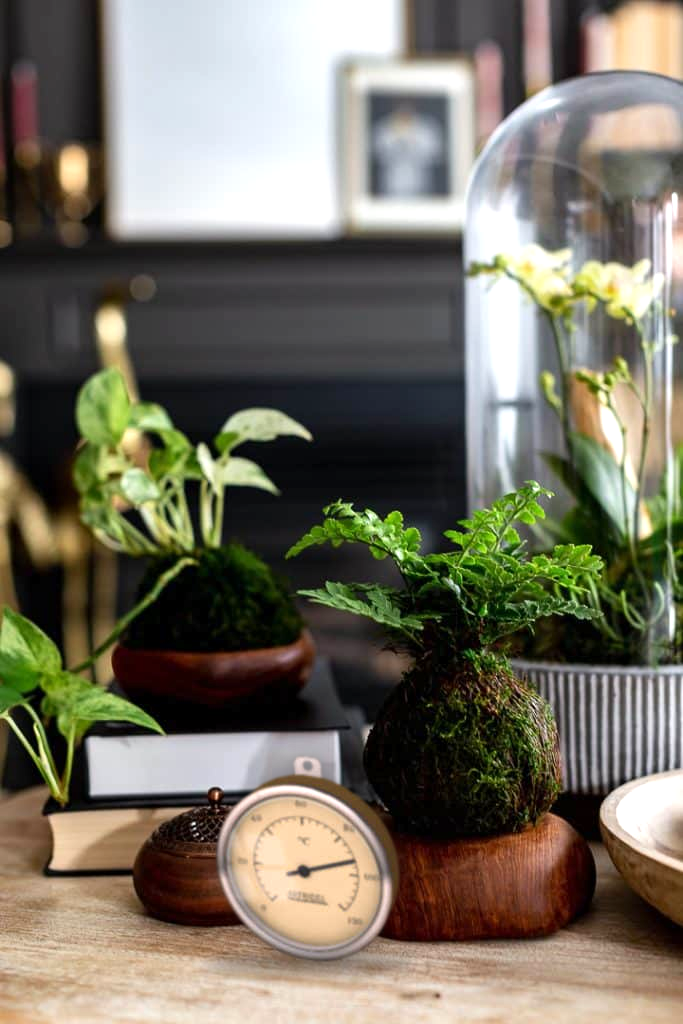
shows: 92 °C
